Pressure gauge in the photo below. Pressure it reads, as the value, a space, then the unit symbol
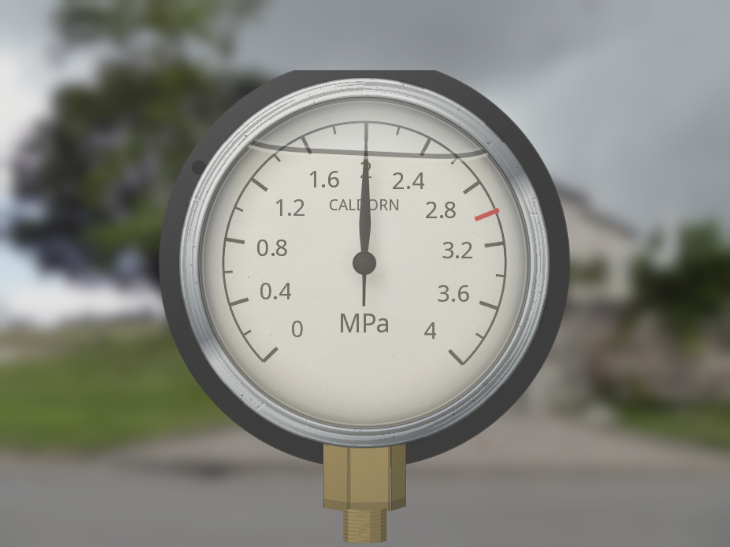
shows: 2 MPa
